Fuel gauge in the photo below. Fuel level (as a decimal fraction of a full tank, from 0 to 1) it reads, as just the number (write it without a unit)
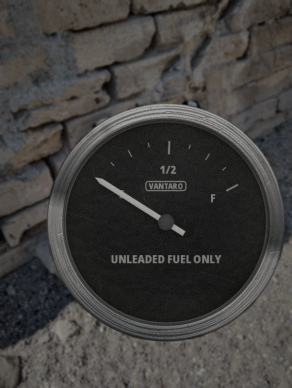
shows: 0
